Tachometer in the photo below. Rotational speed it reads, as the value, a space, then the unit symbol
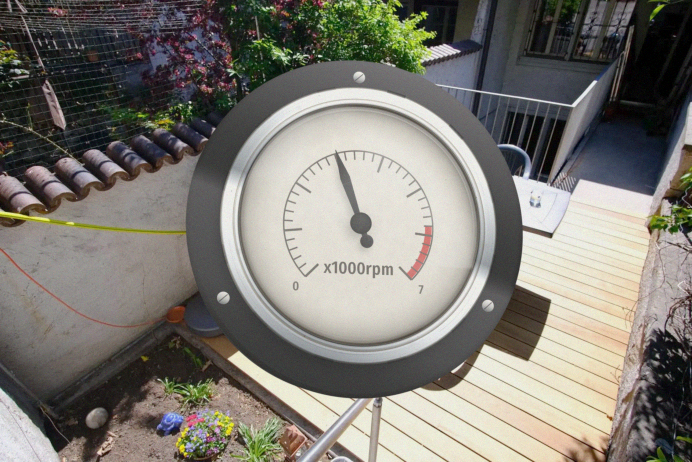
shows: 3000 rpm
